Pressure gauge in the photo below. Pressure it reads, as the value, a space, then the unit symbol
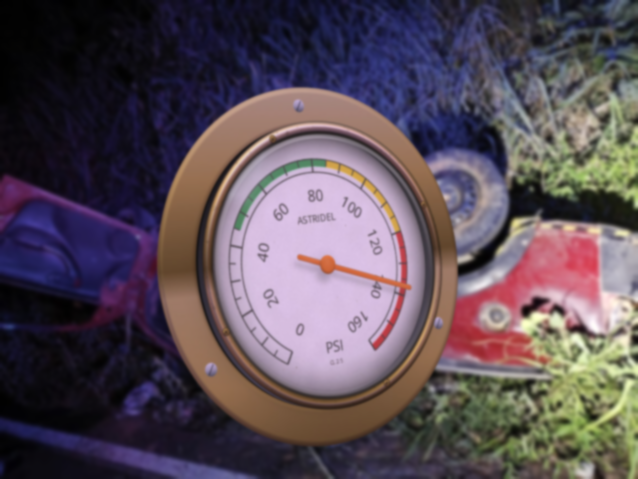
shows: 137.5 psi
